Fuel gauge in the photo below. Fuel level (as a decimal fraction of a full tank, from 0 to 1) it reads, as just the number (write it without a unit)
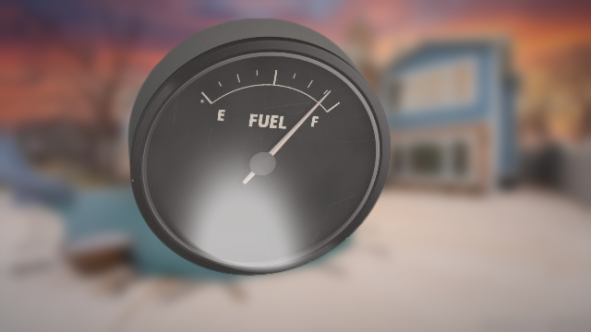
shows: 0.875
